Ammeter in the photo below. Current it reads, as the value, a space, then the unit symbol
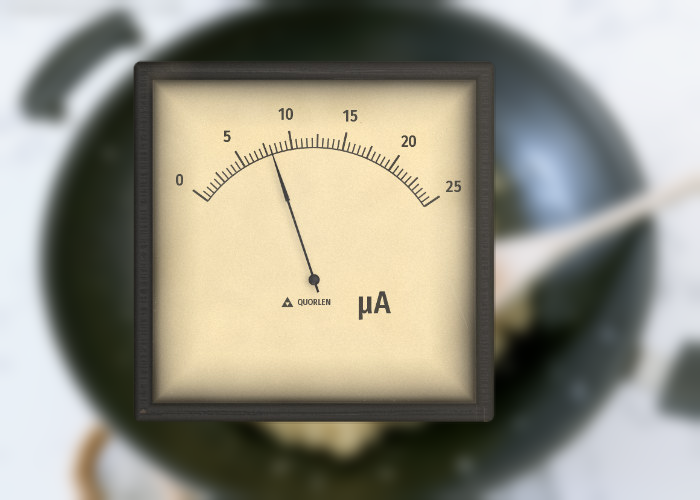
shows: 8 µA
